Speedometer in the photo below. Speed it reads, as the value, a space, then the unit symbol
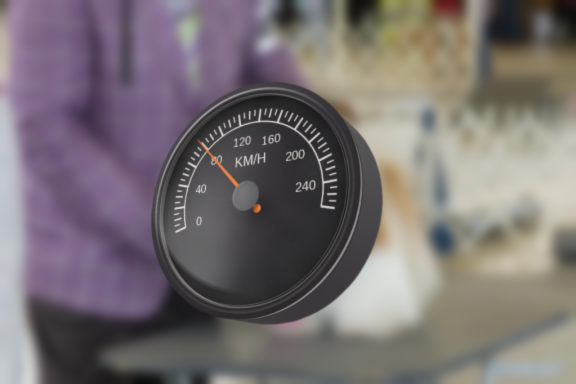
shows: 80 km/h
